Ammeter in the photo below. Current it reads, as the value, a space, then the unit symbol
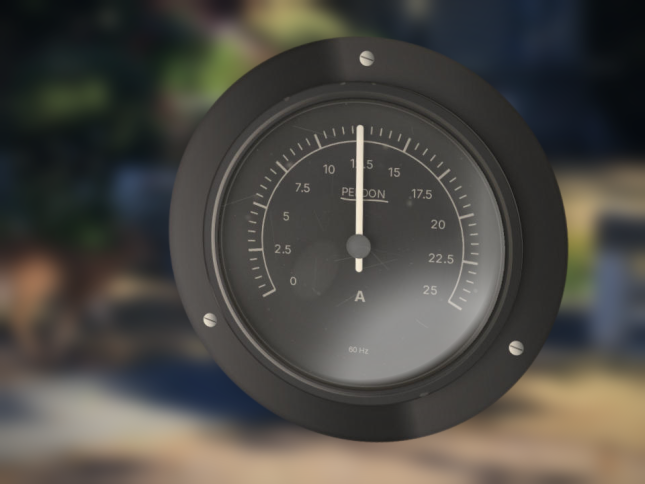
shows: 12.5 A
